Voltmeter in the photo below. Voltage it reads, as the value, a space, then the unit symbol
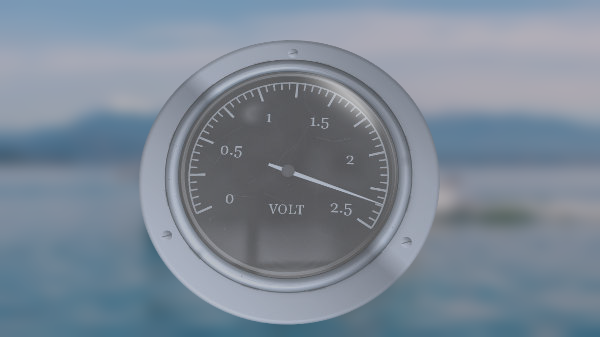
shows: 2.35 V
